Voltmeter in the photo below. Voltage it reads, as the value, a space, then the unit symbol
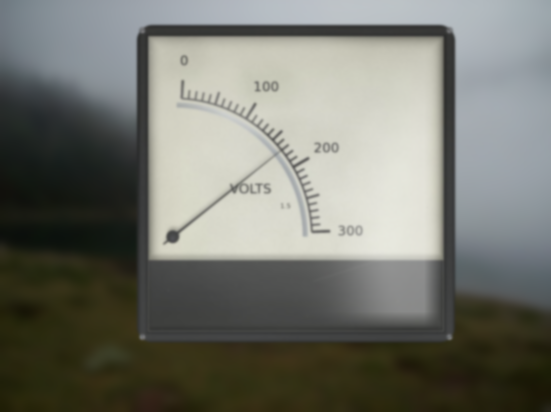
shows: 170 V
